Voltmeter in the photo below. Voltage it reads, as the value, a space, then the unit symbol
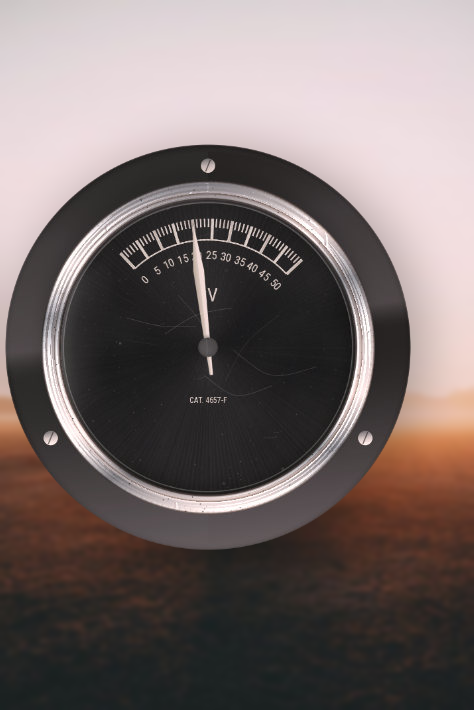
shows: 20 kV
